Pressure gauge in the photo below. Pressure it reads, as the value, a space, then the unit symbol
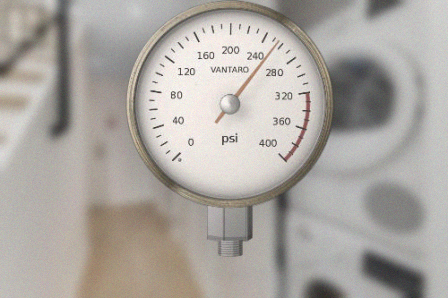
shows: 255 psi
